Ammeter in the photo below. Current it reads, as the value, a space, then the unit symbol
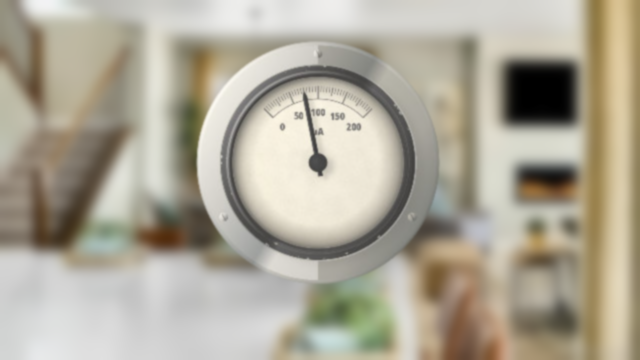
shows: 75 µA
